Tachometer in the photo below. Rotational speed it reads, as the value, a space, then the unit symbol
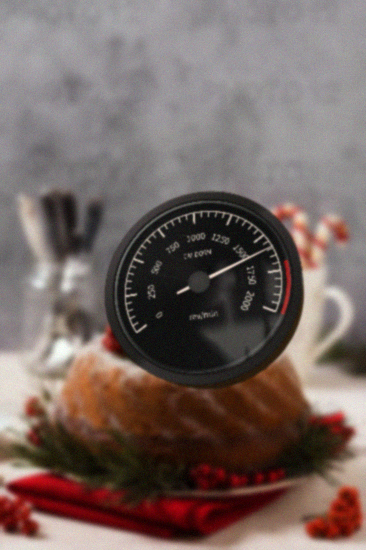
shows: 1600 rpm
